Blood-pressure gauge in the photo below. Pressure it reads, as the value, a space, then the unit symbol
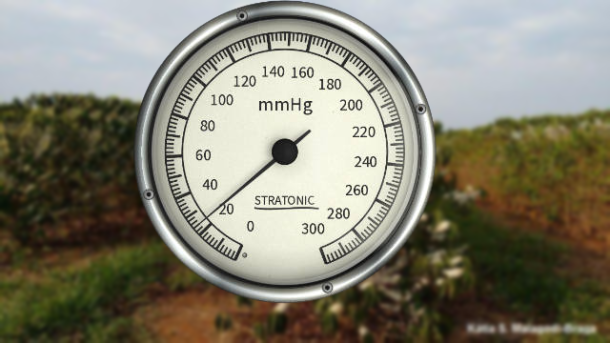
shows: 24 mmHg
